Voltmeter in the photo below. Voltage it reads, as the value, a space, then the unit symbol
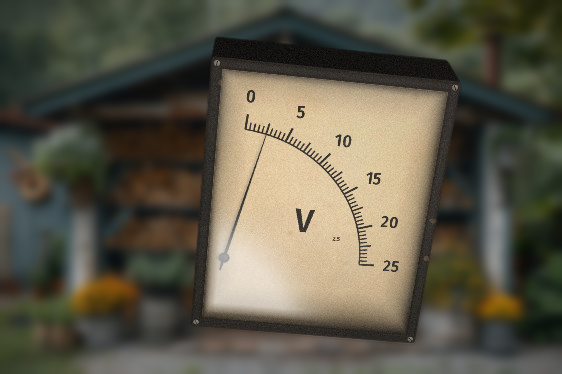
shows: 2.5 V
